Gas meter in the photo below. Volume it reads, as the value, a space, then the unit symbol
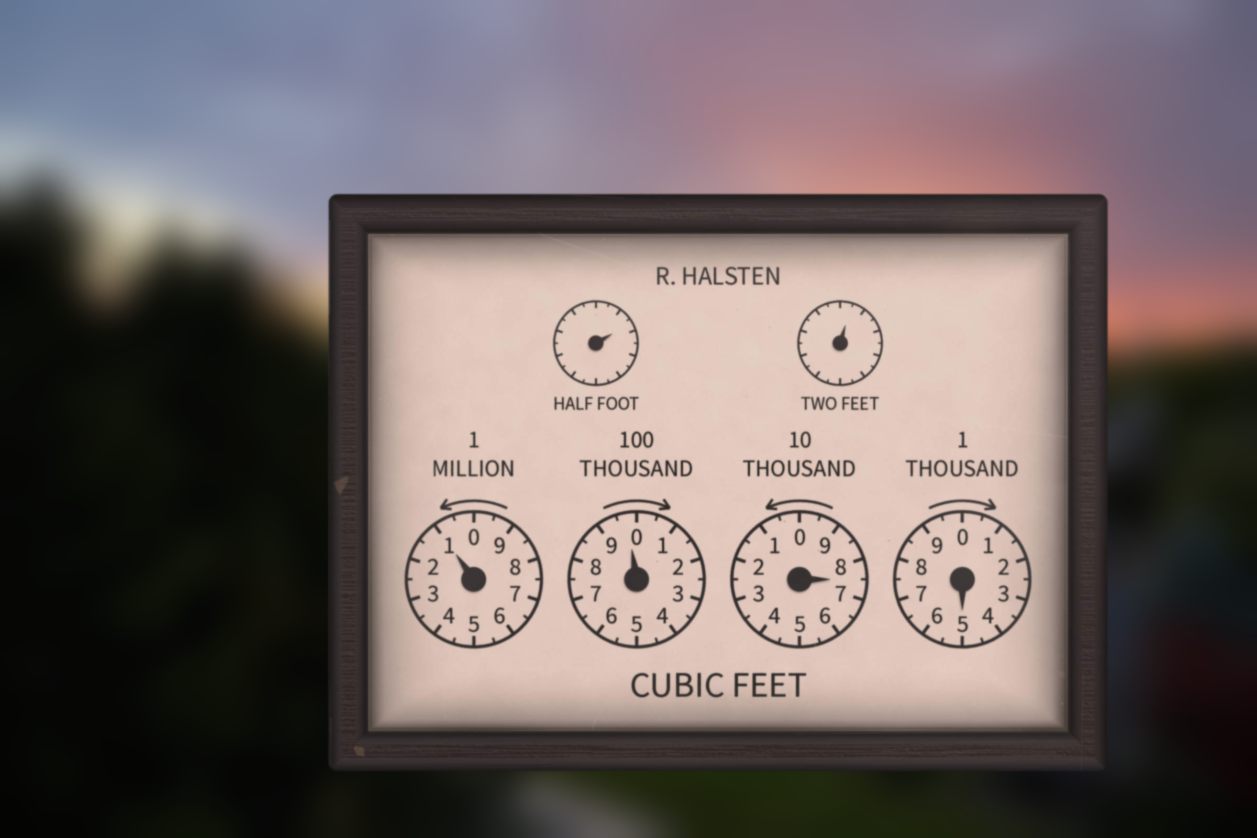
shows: 97500 ft³
